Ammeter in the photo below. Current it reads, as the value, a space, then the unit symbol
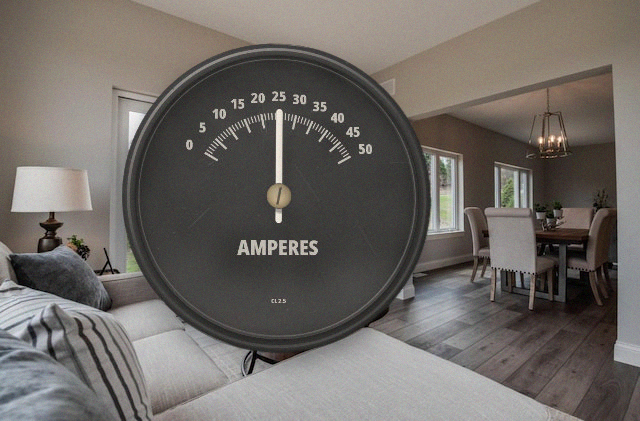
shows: 25 A
